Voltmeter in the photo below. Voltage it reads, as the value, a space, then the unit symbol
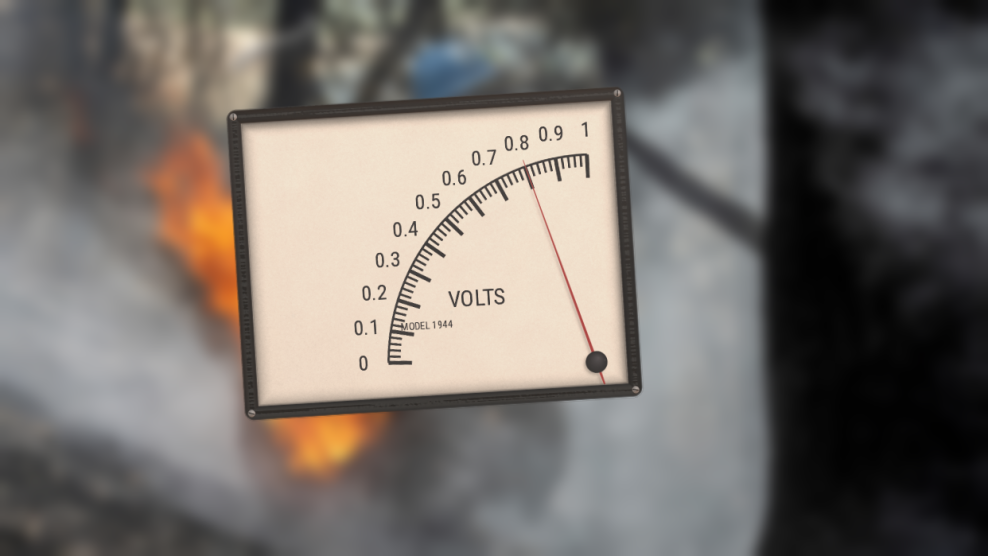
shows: 0.8 V
